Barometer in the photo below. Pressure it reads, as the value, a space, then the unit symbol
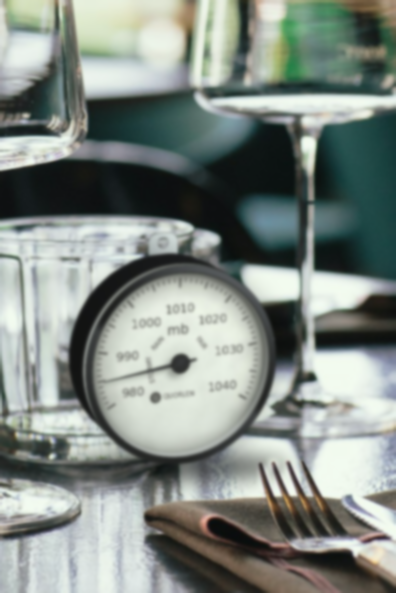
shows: 985 mbar
